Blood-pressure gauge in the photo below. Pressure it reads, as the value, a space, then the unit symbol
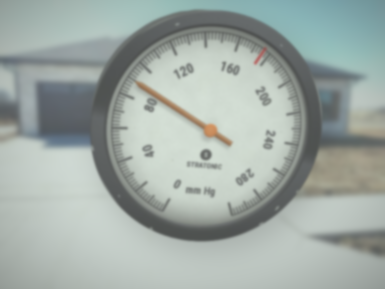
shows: 90 mmHg
